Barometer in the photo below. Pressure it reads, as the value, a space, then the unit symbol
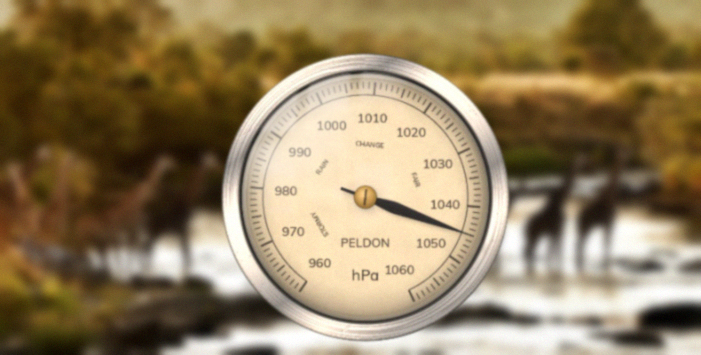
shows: 1045 hPa
